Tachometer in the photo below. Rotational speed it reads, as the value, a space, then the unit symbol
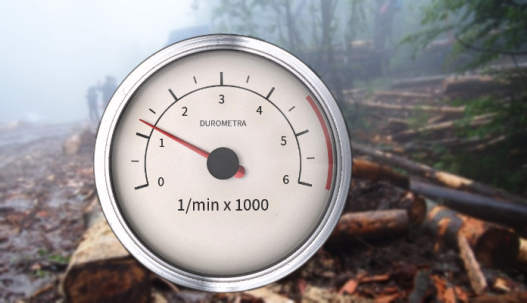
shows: 1250 rpm
